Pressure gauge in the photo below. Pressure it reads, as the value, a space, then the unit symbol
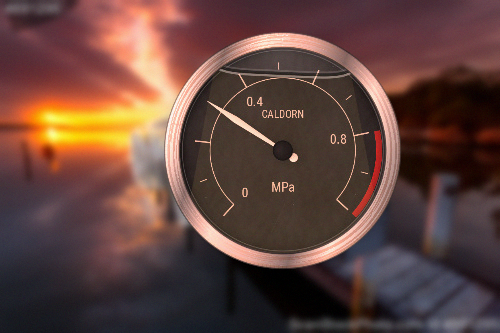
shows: 0.3 MPa
